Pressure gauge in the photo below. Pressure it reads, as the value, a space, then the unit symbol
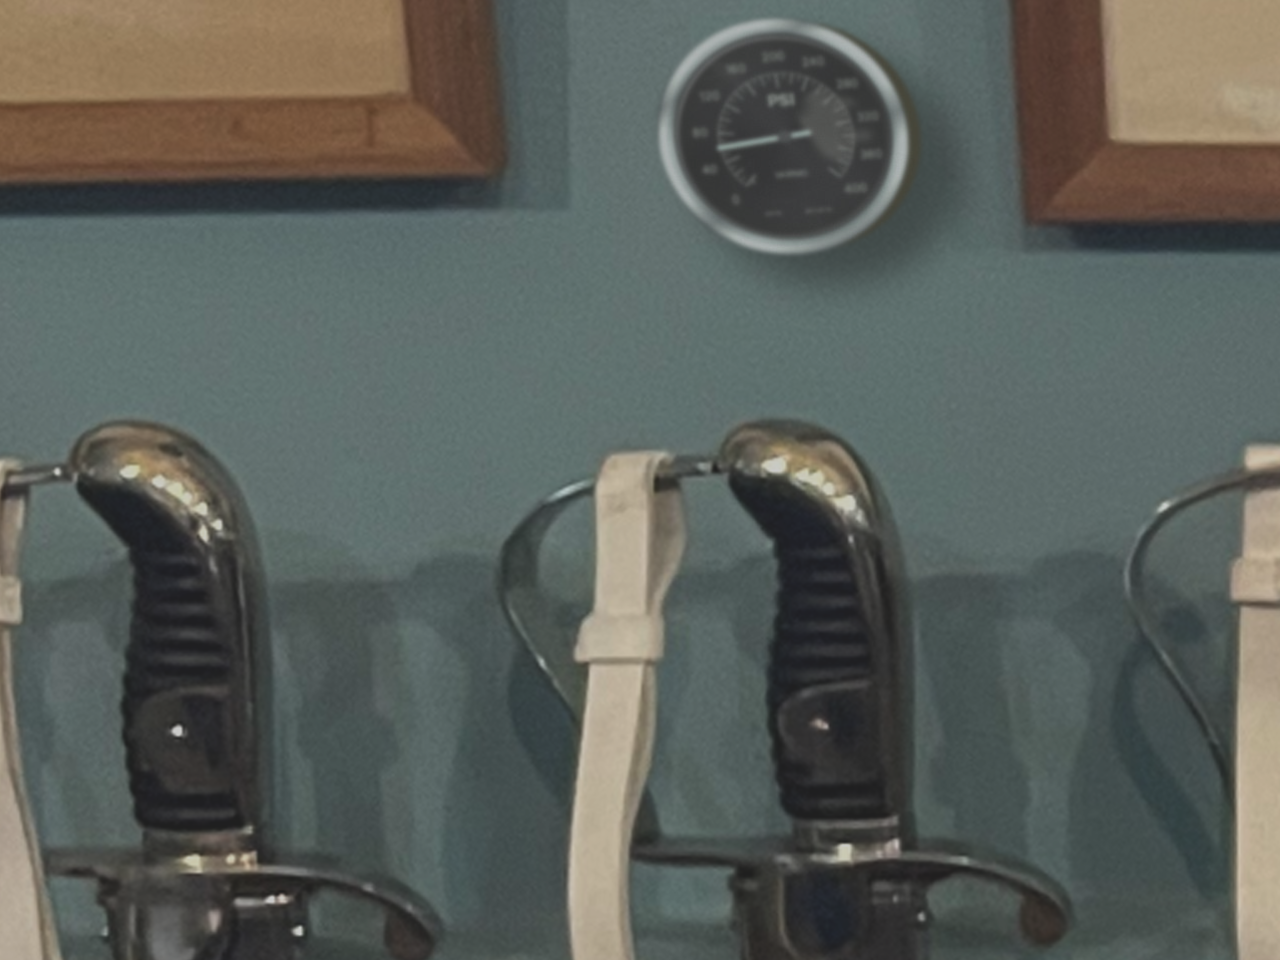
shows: 60 psi
